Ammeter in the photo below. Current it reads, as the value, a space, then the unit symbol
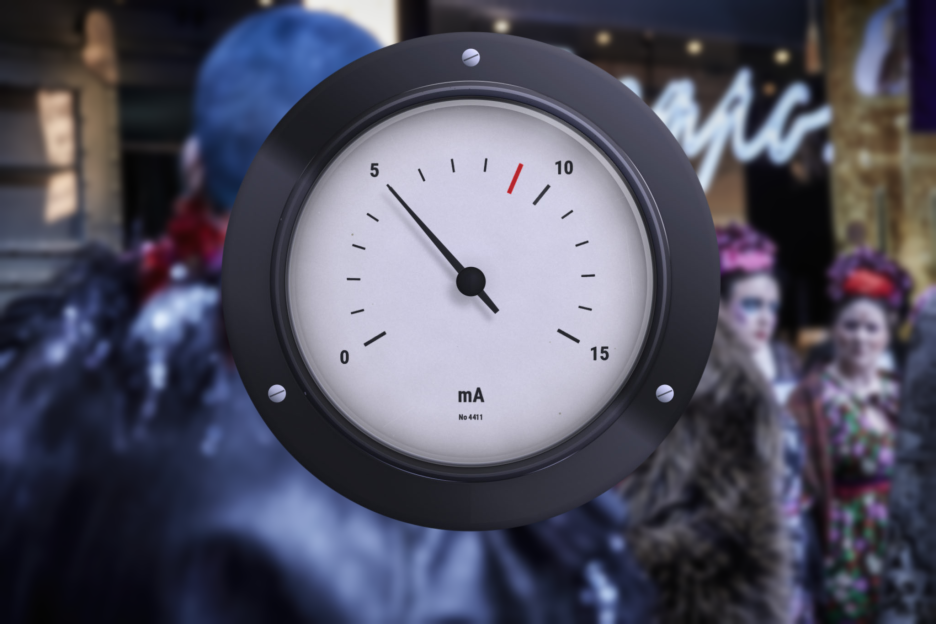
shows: 5 mA
